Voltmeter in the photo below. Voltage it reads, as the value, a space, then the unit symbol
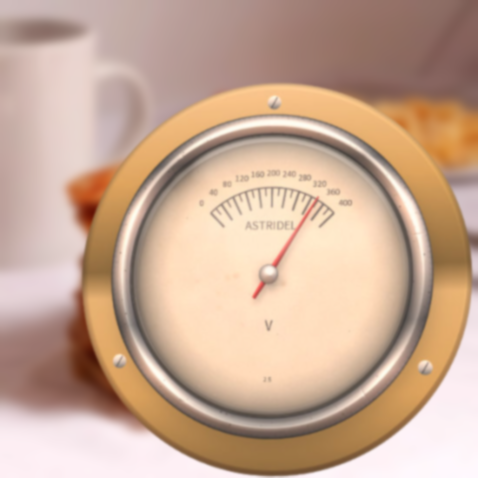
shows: 340 V
